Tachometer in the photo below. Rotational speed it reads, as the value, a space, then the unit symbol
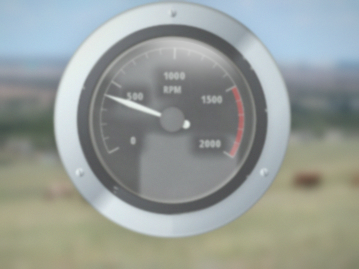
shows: 400 rpm
